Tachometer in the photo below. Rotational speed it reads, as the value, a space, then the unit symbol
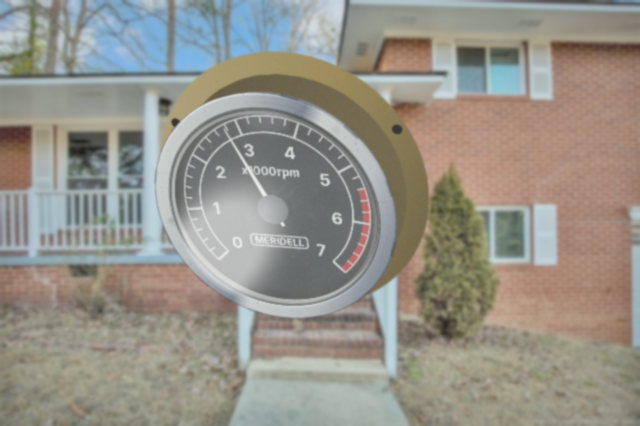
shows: 2800 rpm
